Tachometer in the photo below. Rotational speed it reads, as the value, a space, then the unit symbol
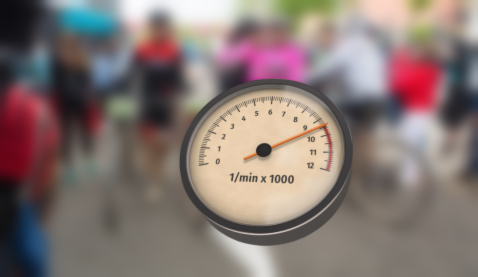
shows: 9500 rpm
